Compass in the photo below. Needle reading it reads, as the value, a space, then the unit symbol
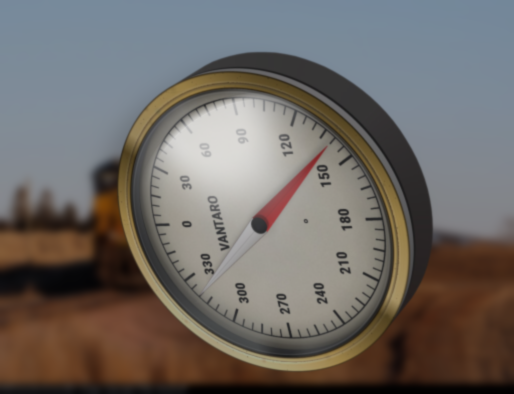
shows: 140 °
